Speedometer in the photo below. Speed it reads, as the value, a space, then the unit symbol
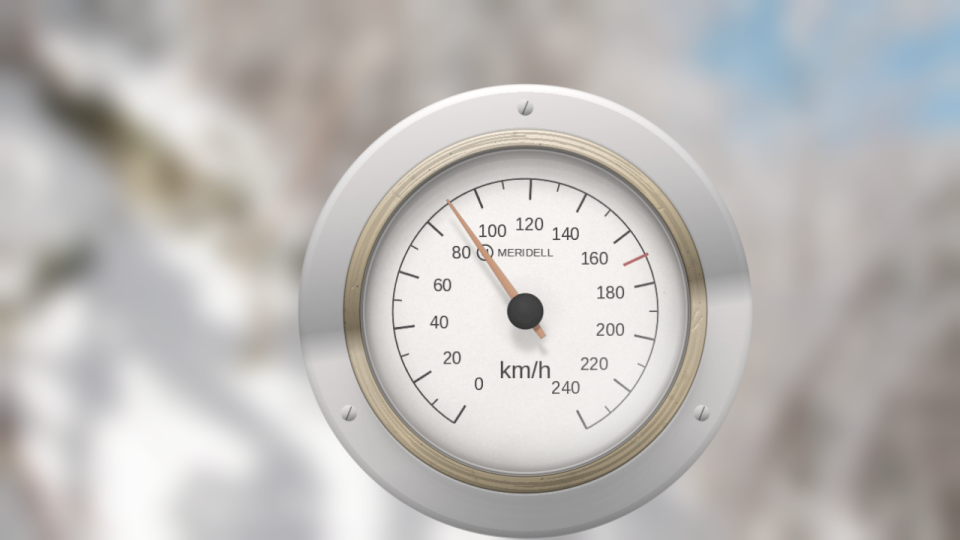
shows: 90 km/h
